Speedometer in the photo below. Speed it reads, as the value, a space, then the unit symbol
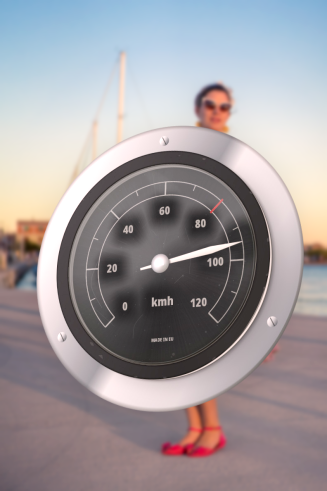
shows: 95 km/h
